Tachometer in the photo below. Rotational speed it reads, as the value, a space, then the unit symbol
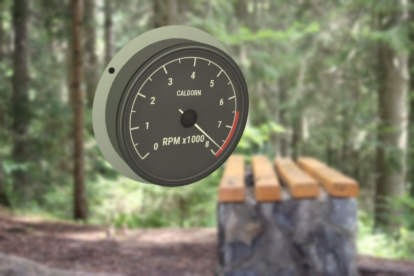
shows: 7750 rpm
